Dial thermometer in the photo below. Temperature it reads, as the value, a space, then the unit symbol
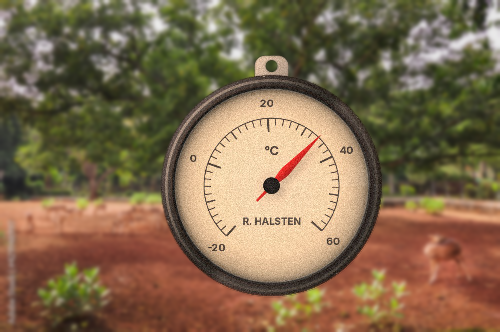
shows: 34 °C
